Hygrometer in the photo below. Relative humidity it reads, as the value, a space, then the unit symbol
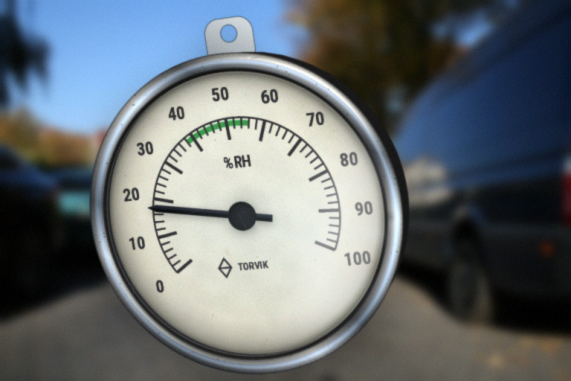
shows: 18 %
